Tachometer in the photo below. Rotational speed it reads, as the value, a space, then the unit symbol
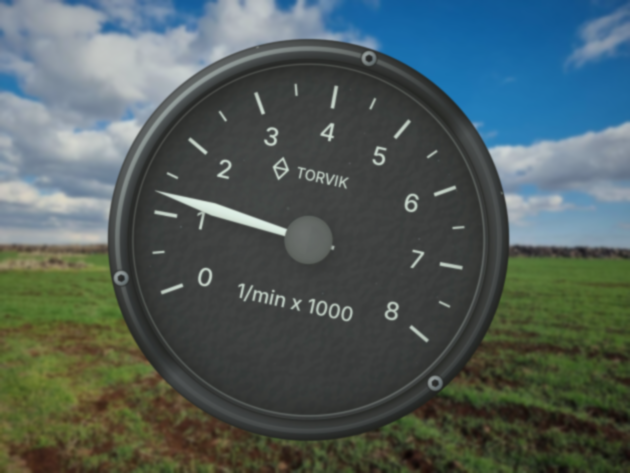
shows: 1250 rpm
